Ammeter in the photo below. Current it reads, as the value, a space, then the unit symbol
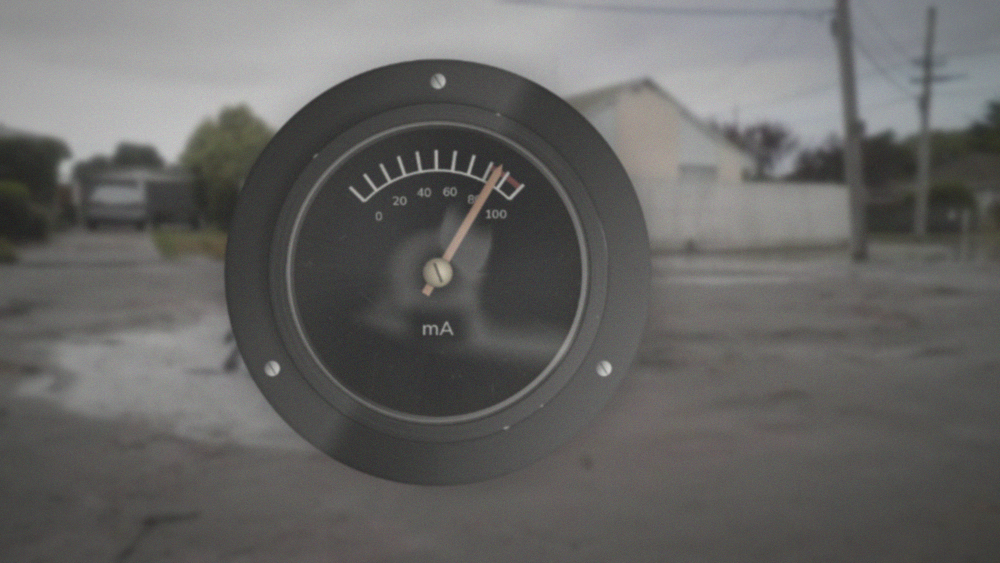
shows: 85 mA
